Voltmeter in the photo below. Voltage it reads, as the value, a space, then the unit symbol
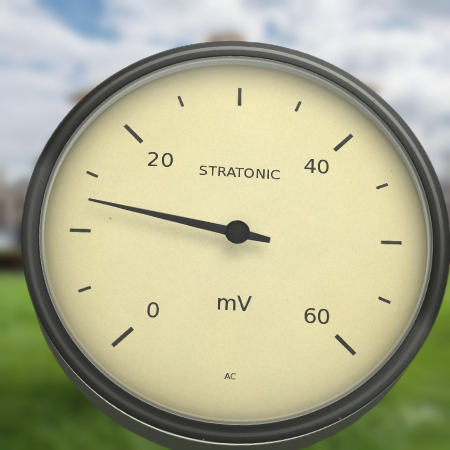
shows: 12.5 mV
